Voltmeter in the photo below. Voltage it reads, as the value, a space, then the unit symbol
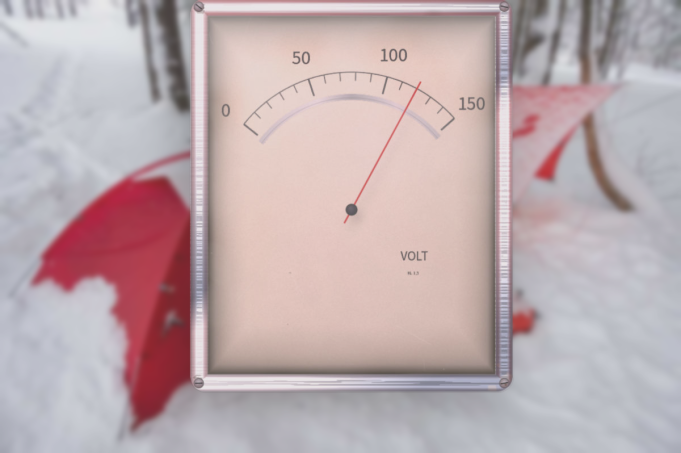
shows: 120 V
